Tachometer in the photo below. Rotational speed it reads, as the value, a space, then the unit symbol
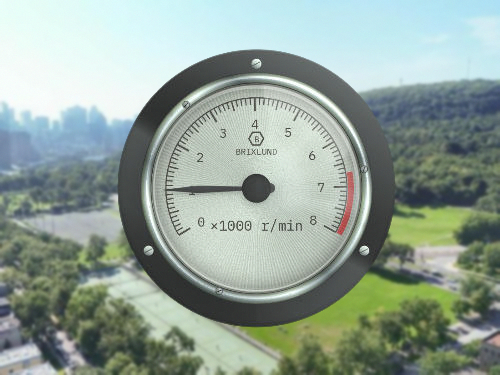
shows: 1000 rpm
